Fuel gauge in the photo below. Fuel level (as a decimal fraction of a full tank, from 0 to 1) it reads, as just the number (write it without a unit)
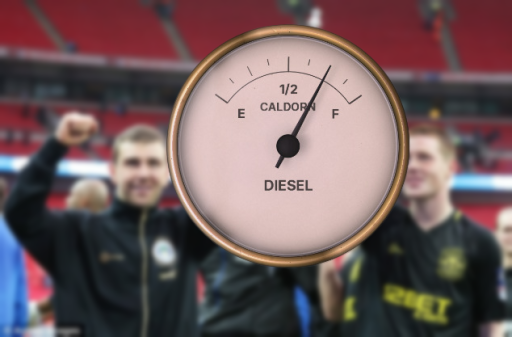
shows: 0.75
